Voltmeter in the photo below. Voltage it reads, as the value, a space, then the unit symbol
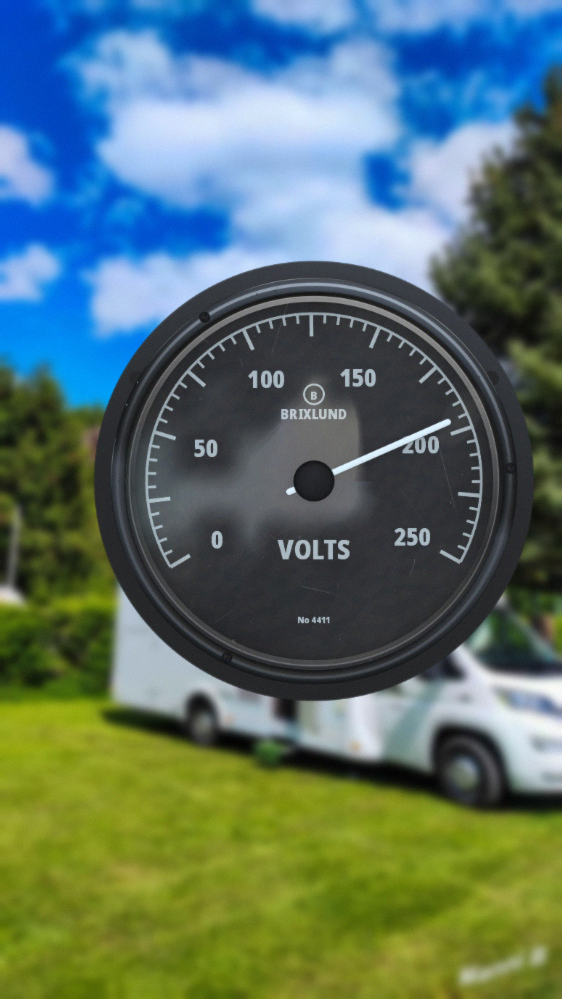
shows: 195 V
